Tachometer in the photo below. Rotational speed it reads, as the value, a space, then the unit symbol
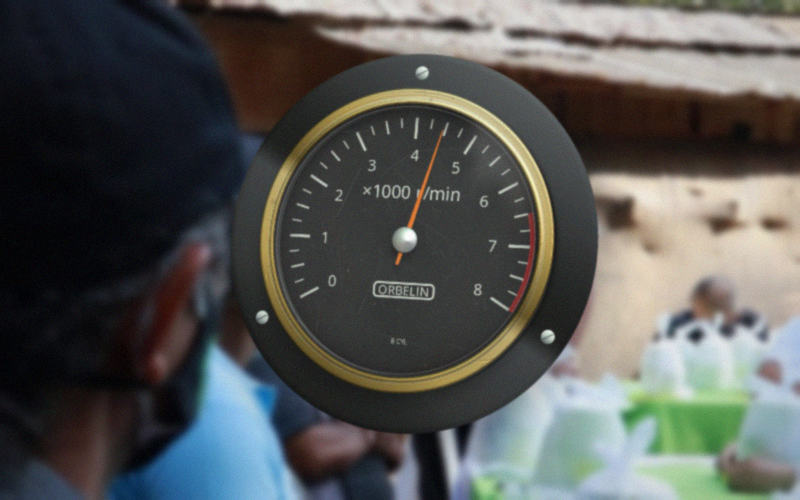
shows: 4500 rpm
